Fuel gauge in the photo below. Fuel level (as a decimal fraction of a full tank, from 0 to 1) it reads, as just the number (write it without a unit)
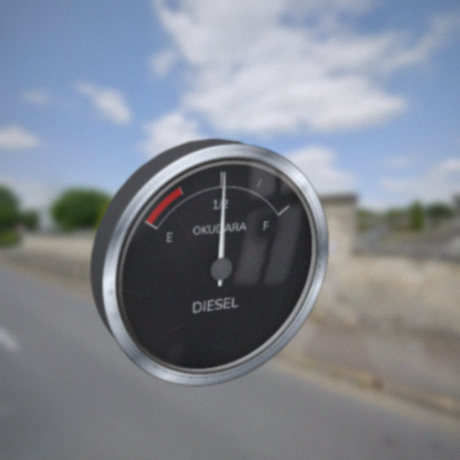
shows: 0.5
